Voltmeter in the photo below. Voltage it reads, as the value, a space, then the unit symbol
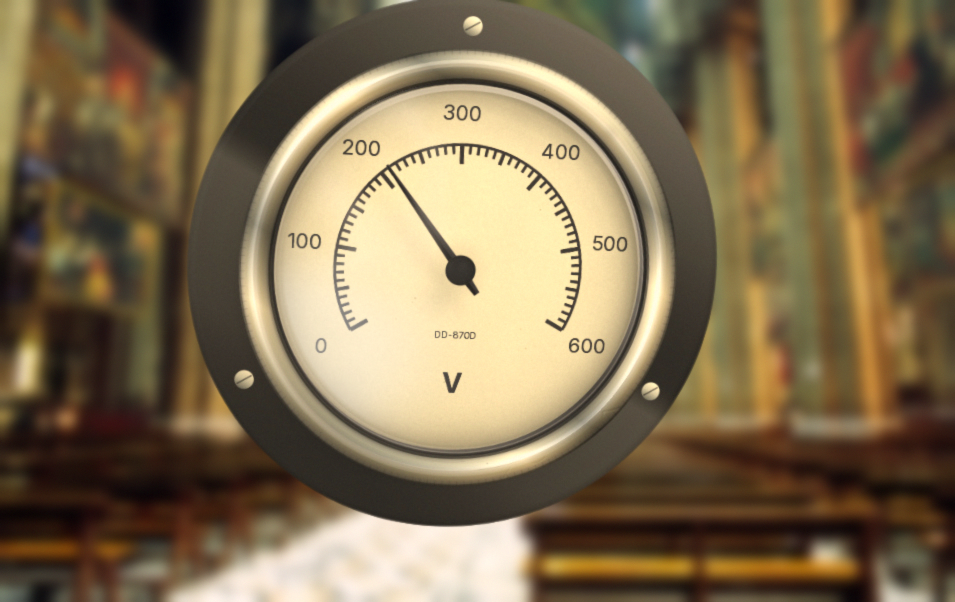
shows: 210 V
